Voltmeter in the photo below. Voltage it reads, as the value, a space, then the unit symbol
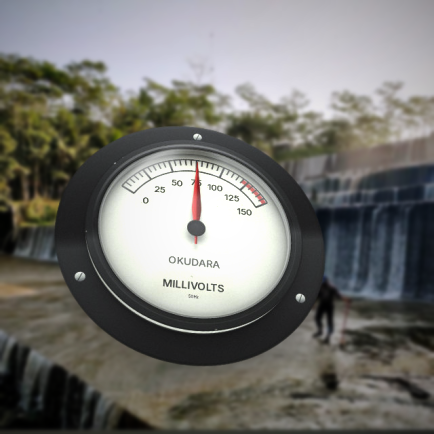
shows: 75 mV
